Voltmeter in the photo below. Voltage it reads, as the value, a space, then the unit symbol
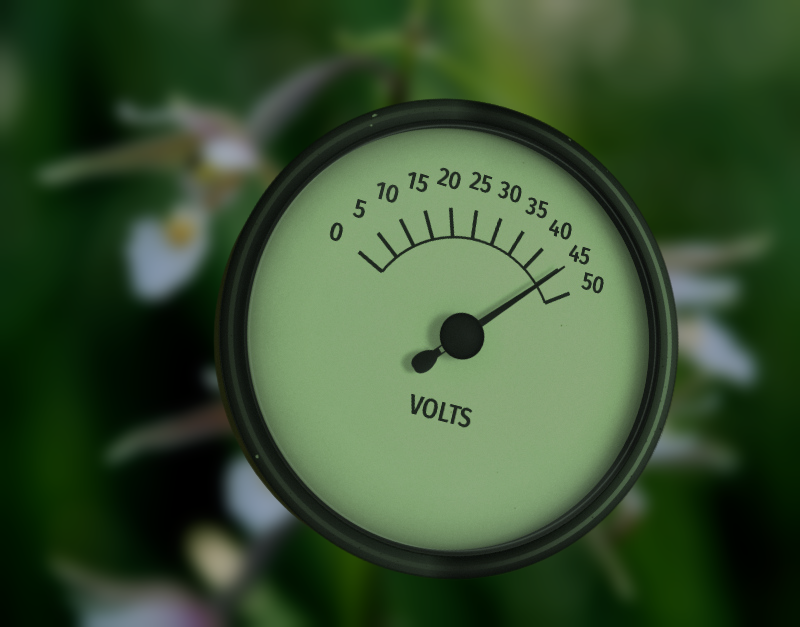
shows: 45 V
